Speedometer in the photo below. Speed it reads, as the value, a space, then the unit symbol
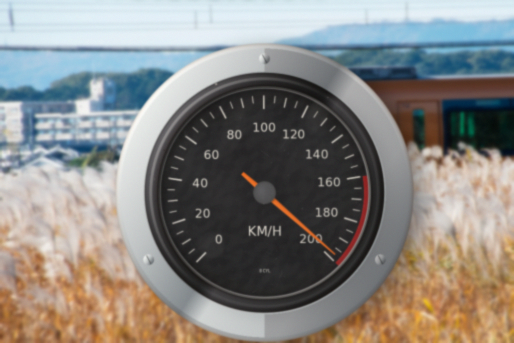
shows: 197.5 km/h
